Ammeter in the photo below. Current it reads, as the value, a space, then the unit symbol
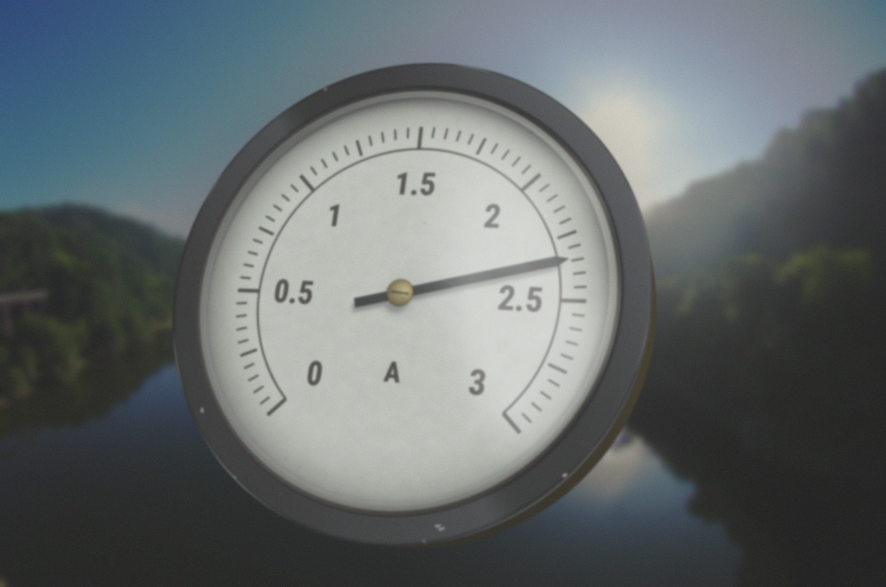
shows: 2.35 A
